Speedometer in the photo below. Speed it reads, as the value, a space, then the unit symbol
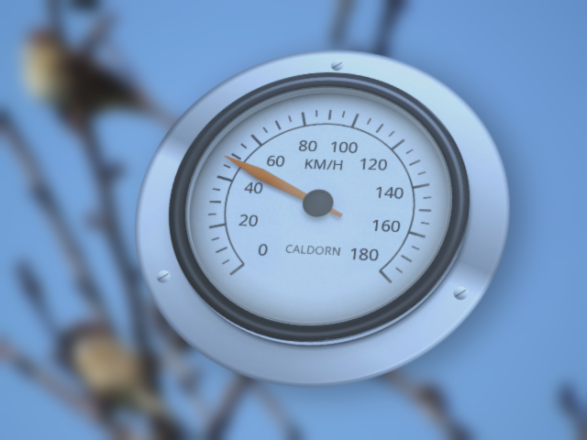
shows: 47.5 km/h
